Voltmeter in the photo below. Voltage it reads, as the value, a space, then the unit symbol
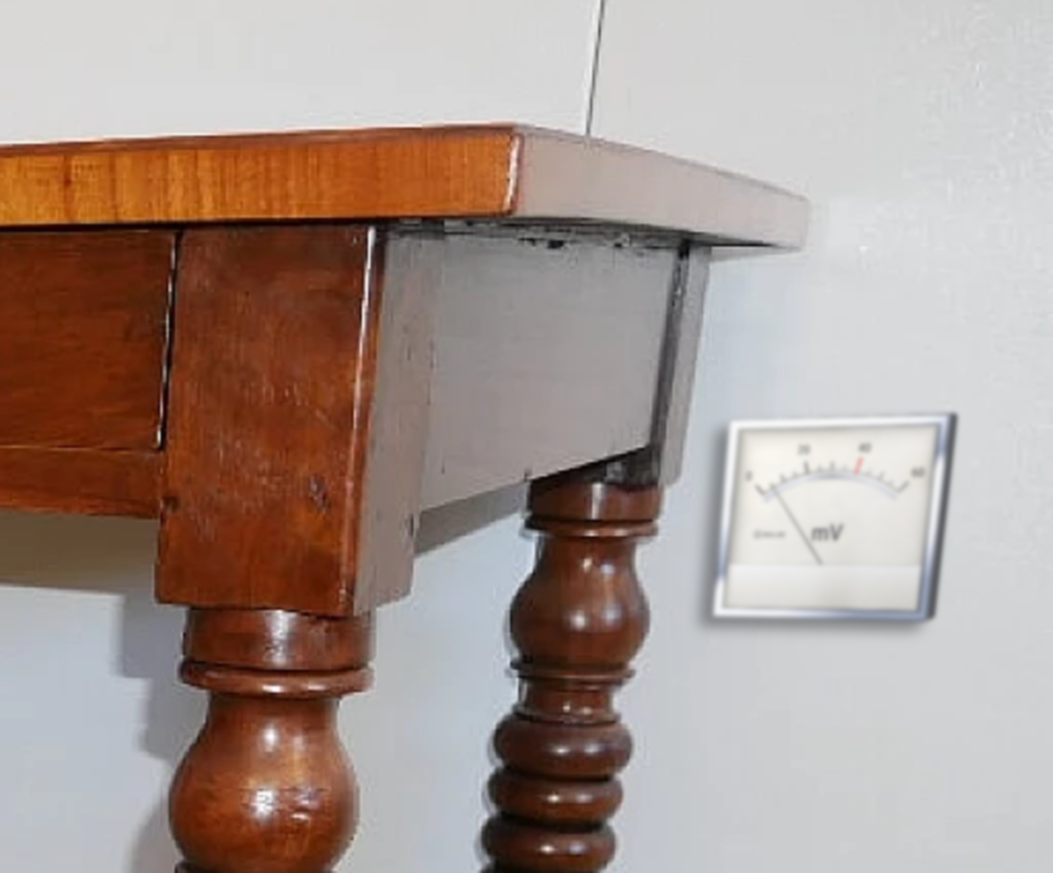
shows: 5 mV
